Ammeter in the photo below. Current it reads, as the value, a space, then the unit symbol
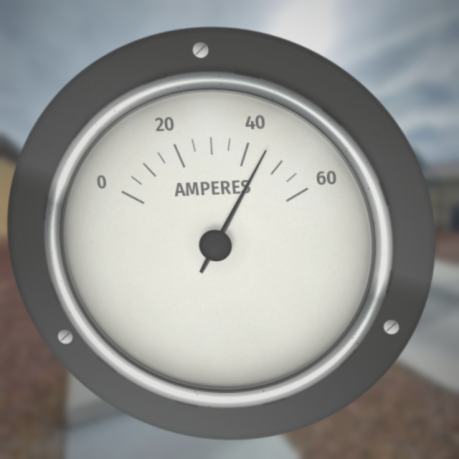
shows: 45 A
